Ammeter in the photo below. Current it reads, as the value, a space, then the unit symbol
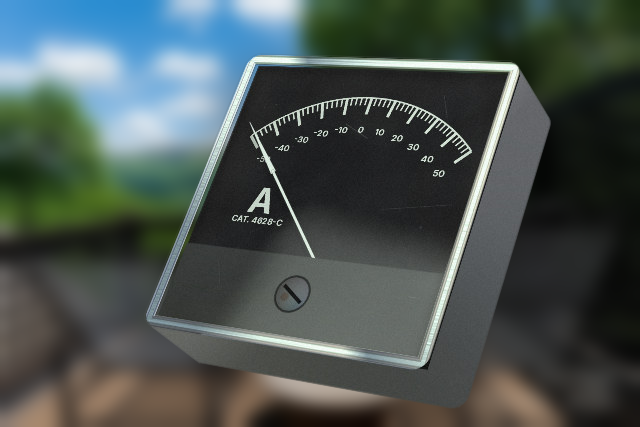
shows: -48 A
